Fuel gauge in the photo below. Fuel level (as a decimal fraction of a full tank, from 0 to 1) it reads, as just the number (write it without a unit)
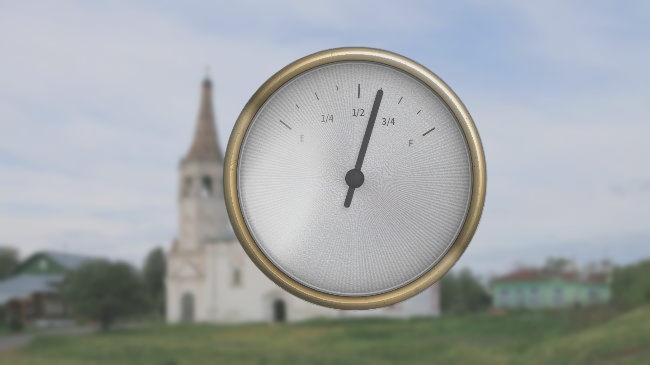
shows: 0.625
